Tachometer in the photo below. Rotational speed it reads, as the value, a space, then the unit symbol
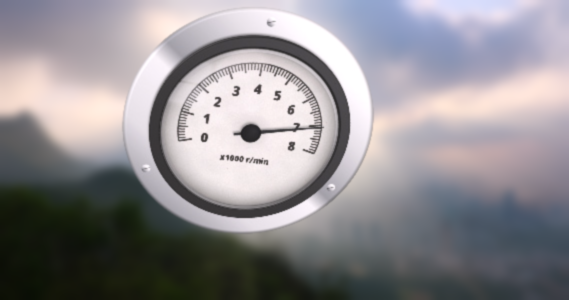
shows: 7000 rpm
